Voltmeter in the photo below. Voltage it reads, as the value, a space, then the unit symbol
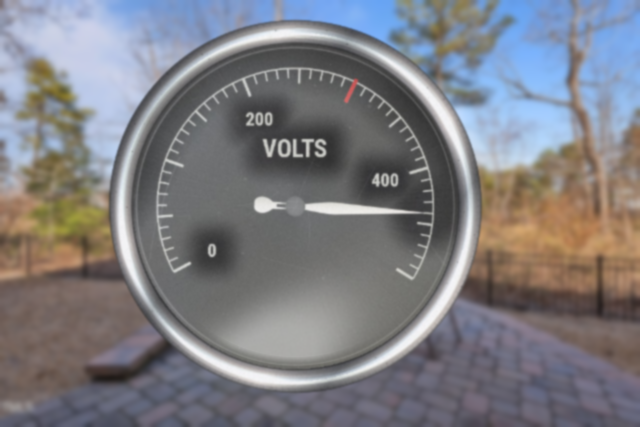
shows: 440 V
